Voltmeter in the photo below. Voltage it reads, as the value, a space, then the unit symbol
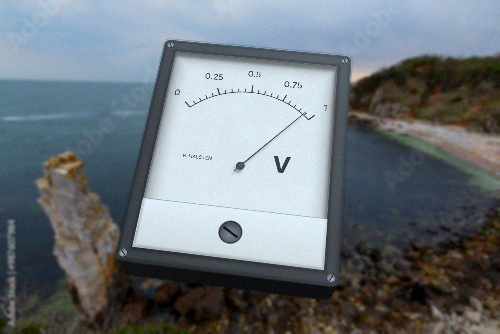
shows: 0.95 V
